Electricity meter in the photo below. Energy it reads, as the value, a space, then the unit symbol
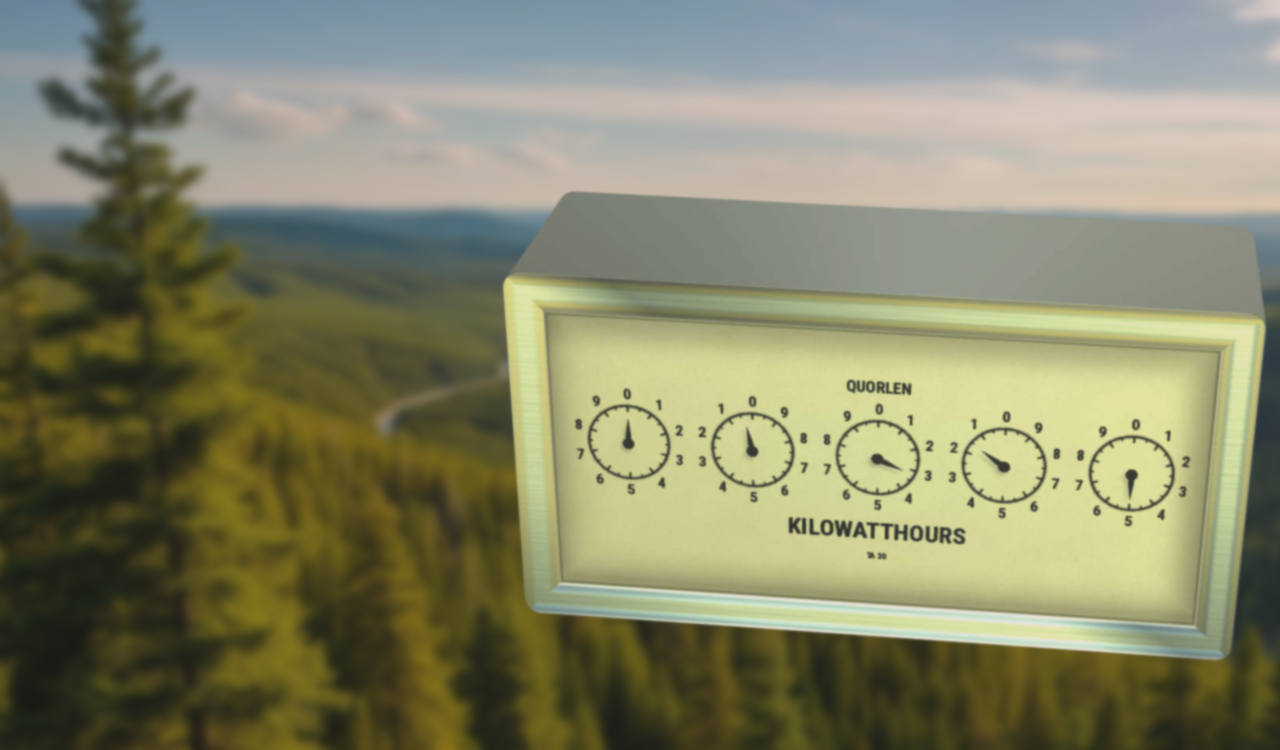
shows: 315 kWh
